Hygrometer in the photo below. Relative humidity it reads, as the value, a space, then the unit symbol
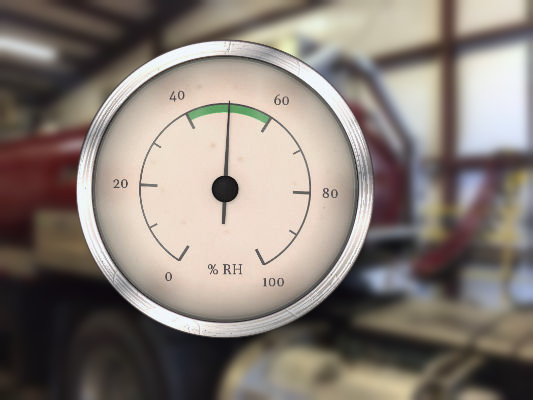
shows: 50 %
